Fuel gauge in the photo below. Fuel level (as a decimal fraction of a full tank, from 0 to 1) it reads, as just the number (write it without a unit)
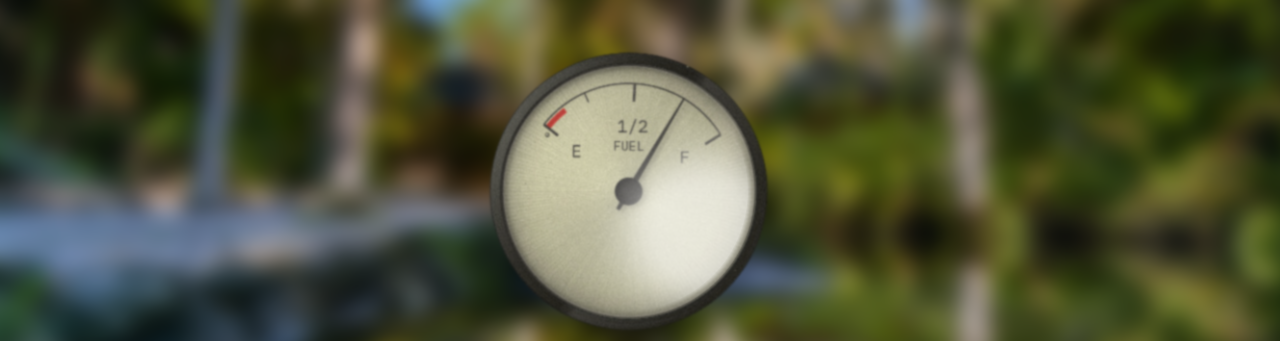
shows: 0.75
